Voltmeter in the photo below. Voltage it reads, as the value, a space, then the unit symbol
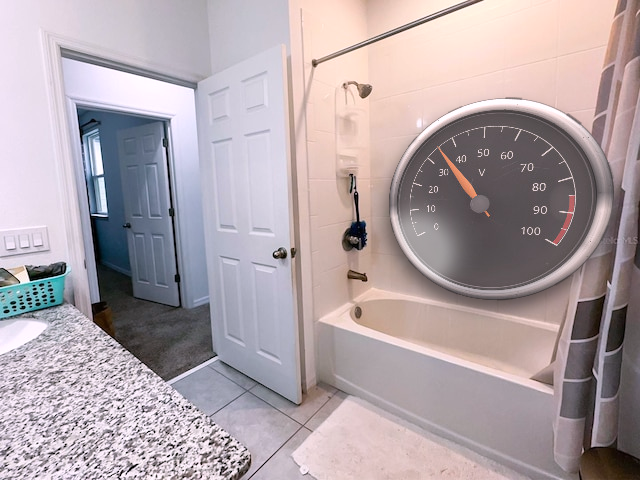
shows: 35 V
